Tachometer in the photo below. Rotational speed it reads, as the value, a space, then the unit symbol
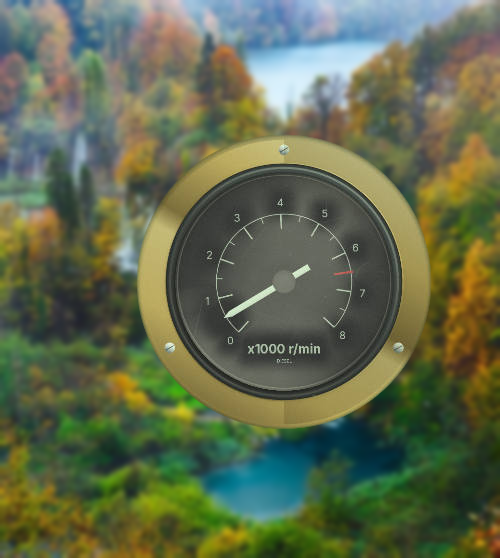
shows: 500 rpm
